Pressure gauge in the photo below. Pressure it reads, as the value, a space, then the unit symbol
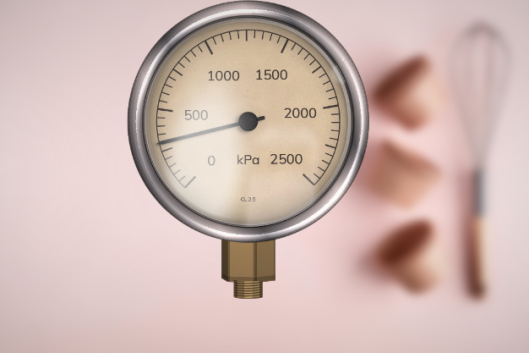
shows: 300 kPa
